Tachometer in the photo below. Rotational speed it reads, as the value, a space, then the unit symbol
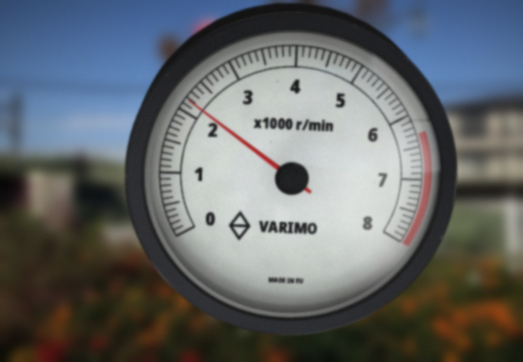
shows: 2200 rpm
